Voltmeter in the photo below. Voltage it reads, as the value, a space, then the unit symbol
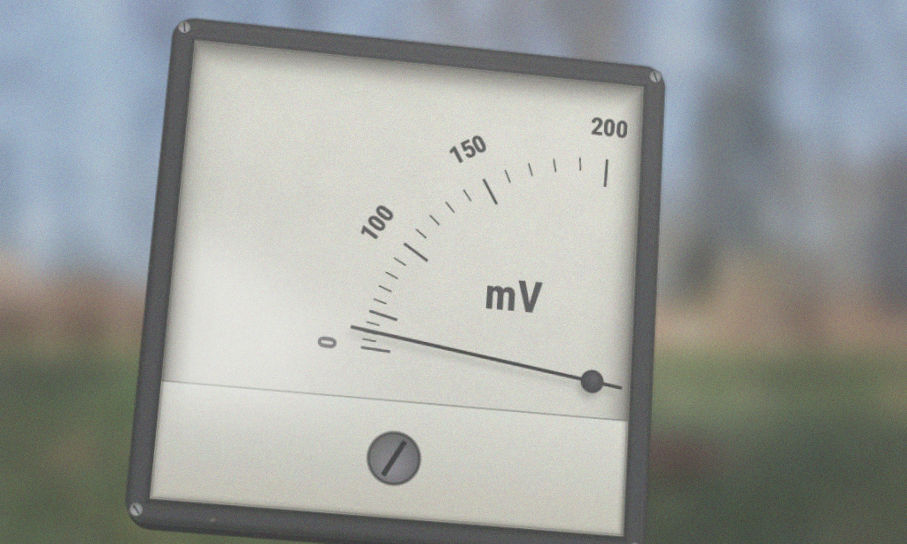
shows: 30 mV
